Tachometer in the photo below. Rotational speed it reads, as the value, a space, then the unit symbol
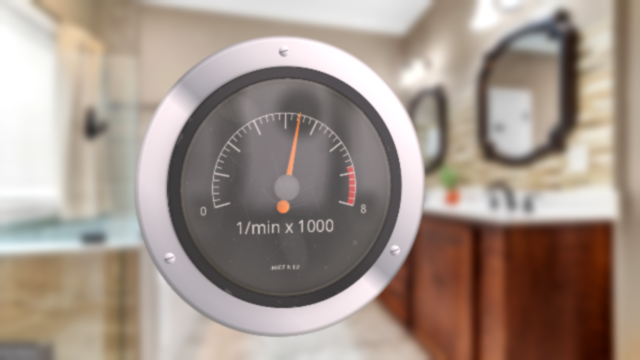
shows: 4400 rpm
